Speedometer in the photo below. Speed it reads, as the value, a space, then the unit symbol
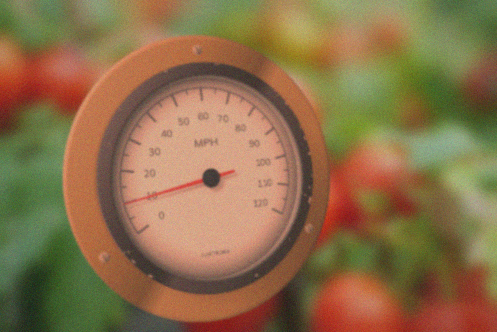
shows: 10 mph
